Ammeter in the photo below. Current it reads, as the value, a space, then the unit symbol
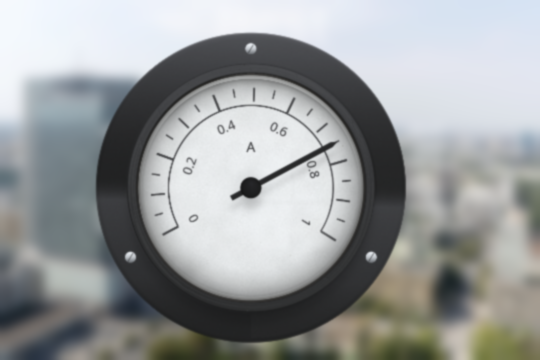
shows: 0.75 A
